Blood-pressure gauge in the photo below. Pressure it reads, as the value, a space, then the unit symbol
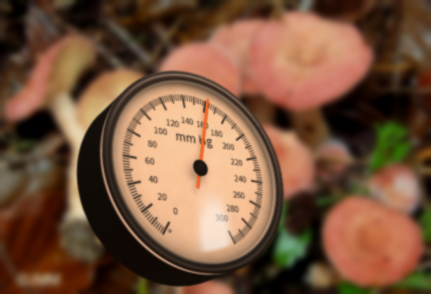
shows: 160 mmHg
